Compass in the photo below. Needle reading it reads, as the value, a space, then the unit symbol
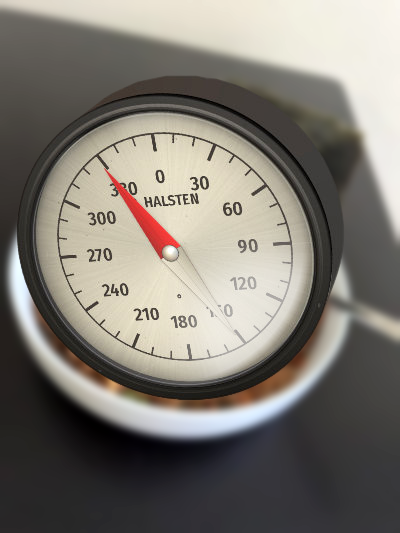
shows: 330 °
